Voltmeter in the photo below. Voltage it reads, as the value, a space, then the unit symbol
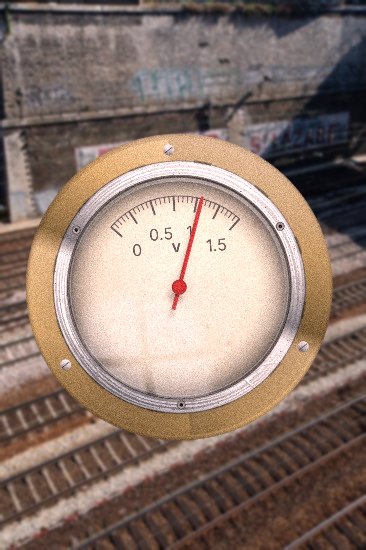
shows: 1.05 V
